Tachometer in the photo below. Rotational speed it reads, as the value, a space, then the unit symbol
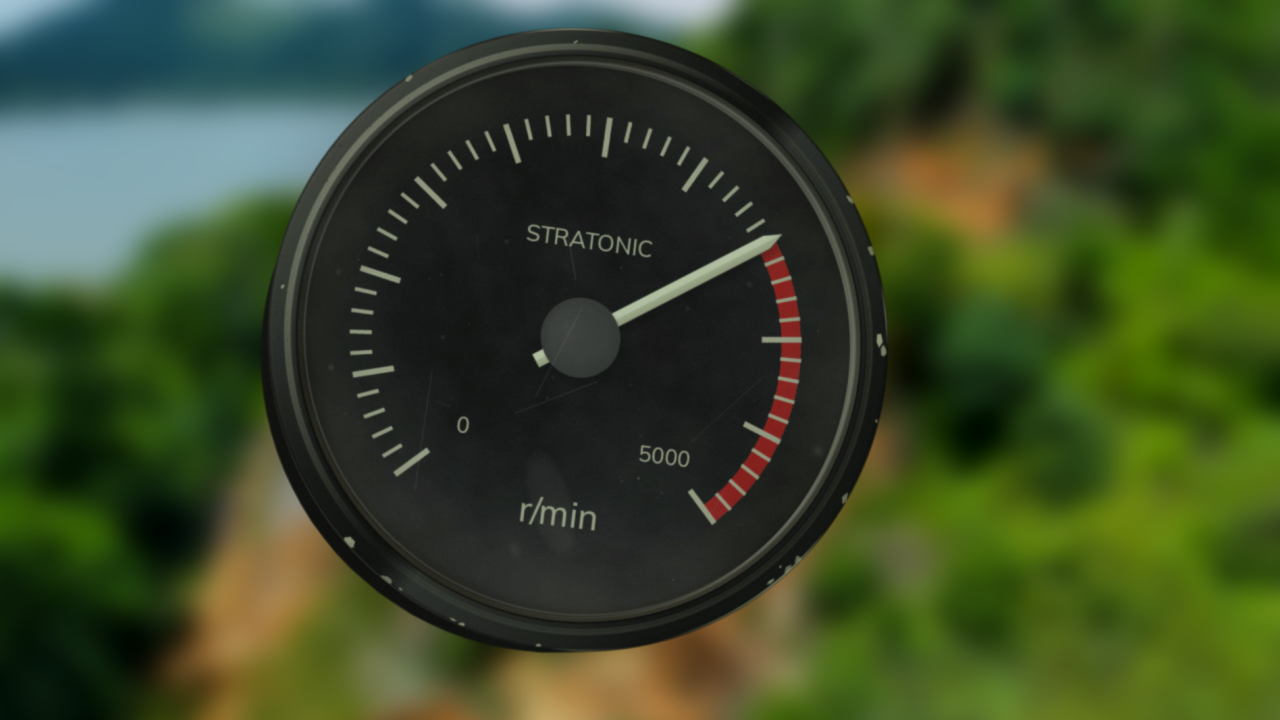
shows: 3500 rpm
